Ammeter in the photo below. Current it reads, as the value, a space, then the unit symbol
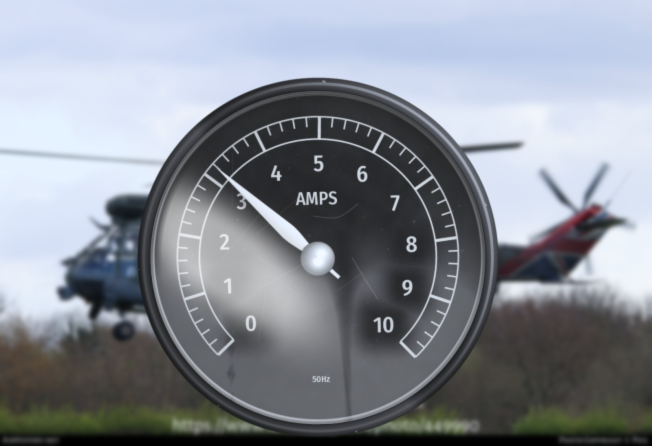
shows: 3.2 A
